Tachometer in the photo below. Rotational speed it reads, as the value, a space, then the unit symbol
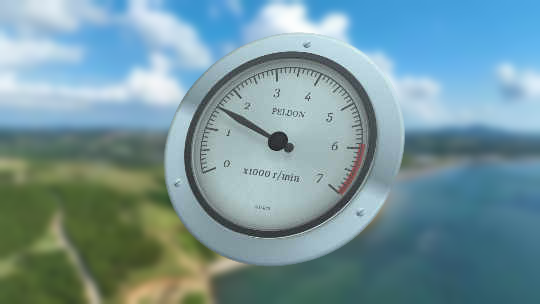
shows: 1500 rpm
